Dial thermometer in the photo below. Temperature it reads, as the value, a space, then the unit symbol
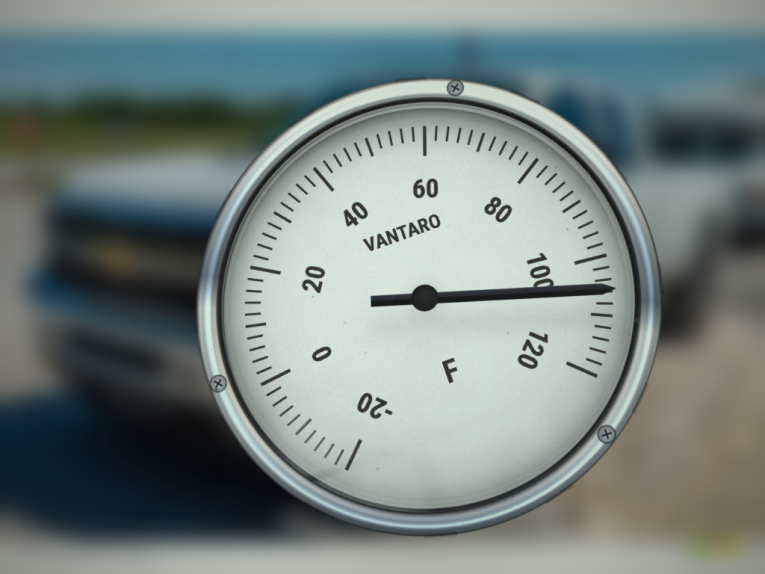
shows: 106 °F
